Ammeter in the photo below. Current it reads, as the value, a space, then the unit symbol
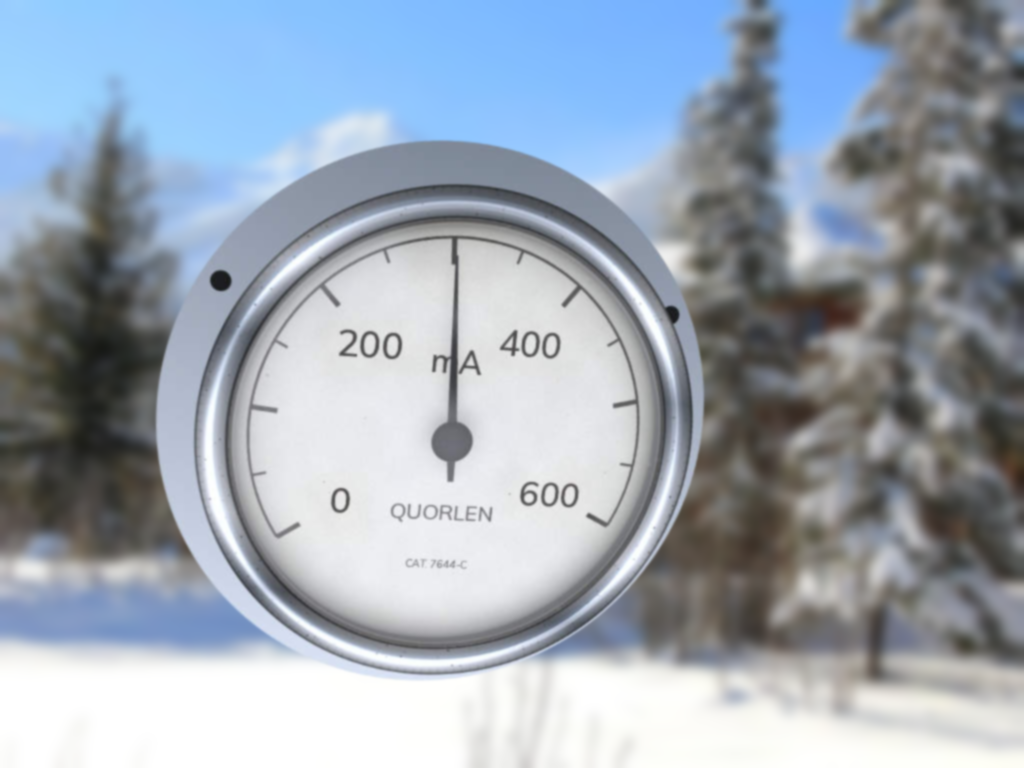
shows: 300 mA
